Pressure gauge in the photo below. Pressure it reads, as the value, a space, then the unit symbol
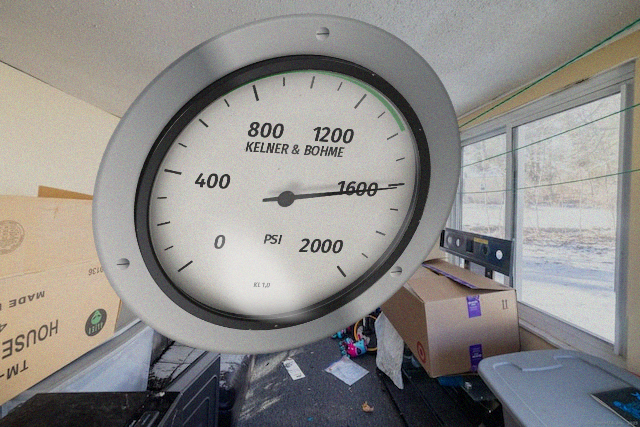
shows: 1600 psi
